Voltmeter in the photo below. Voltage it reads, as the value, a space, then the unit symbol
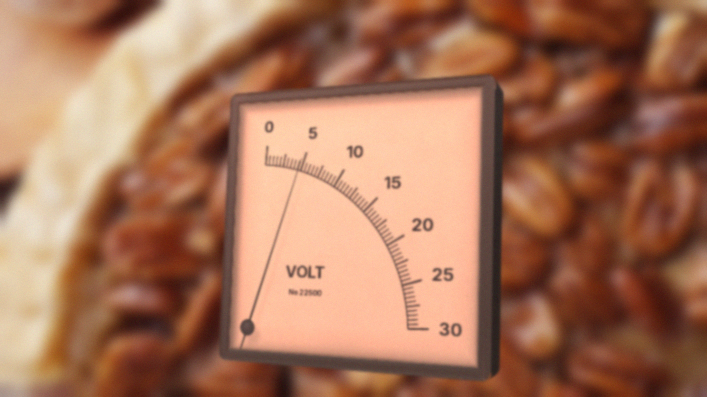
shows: 5 V
